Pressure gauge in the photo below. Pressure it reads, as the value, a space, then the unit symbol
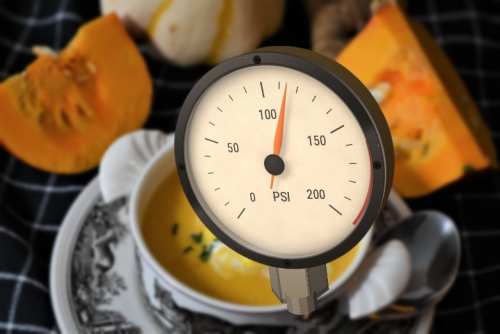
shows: 115 psi
